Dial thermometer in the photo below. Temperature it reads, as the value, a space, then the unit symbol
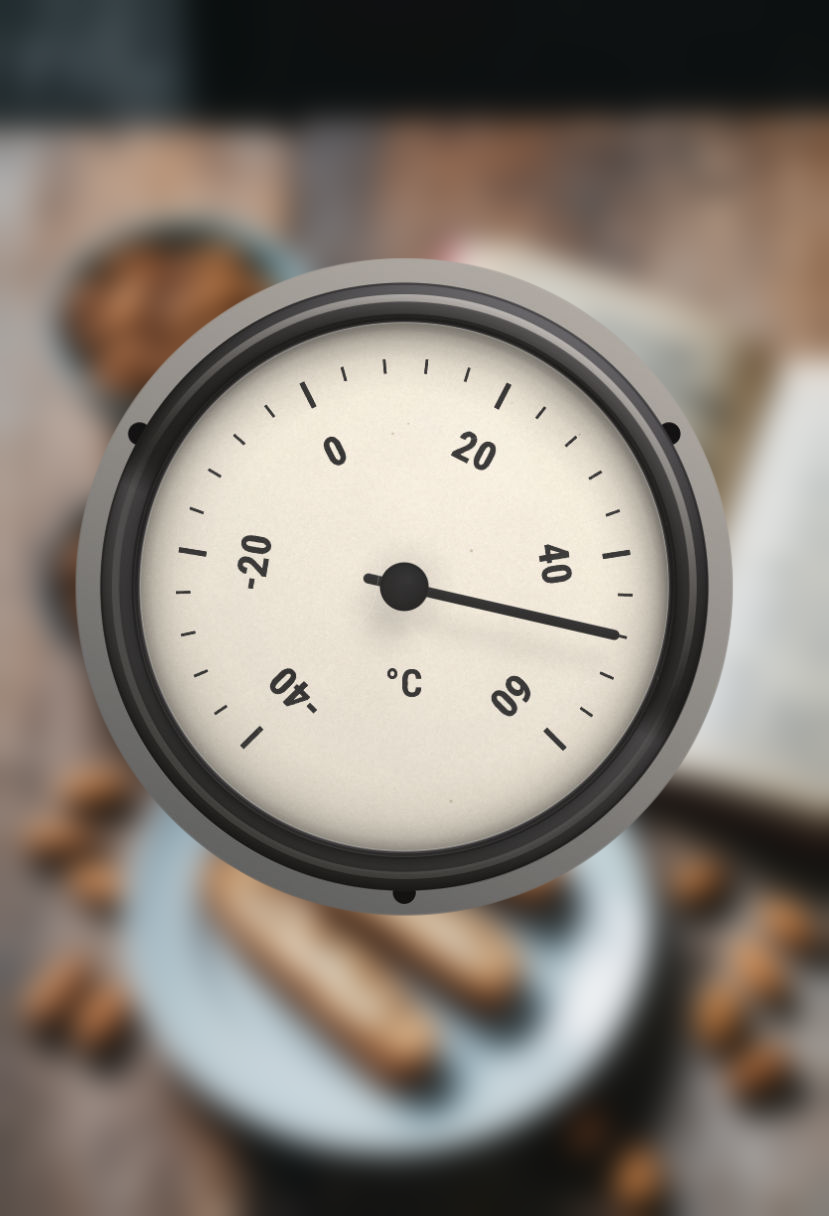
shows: 48 °C
